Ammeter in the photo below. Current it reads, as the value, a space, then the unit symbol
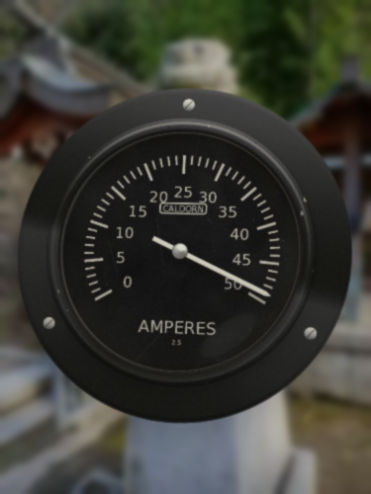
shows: 49 A
